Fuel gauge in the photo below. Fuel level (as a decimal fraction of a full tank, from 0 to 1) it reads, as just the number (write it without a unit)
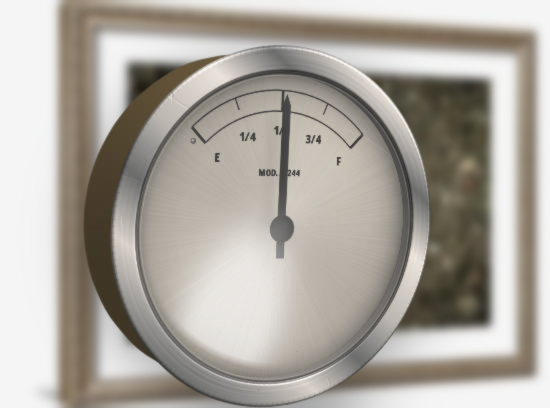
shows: 0.5
